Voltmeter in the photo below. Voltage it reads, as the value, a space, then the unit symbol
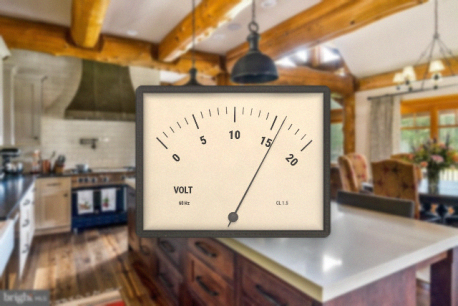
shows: 16 V
